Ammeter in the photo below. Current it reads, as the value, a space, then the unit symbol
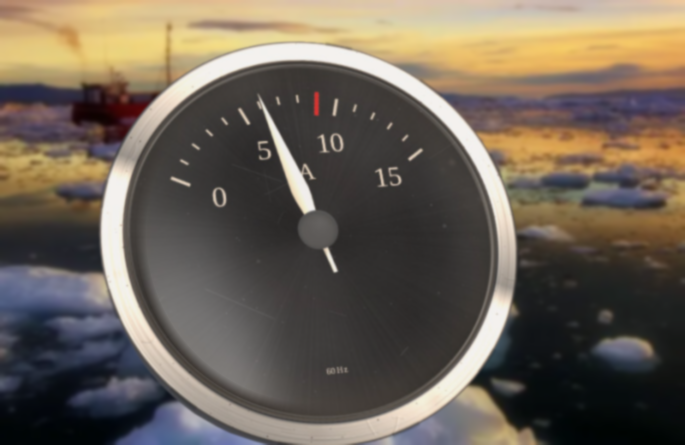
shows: 6 A
